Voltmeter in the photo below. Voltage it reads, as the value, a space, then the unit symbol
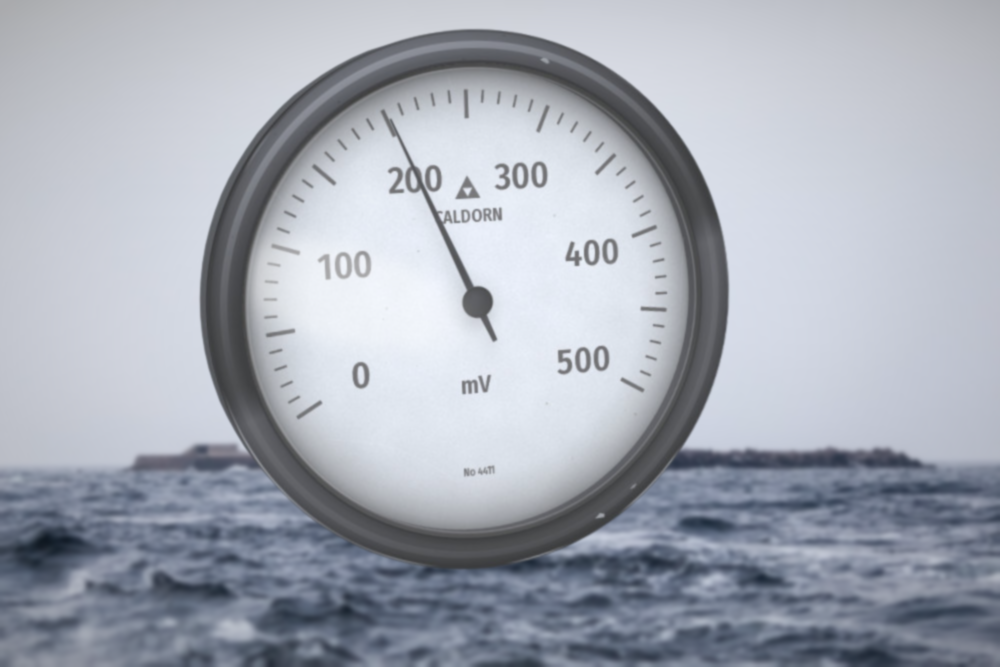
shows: 200 mV
